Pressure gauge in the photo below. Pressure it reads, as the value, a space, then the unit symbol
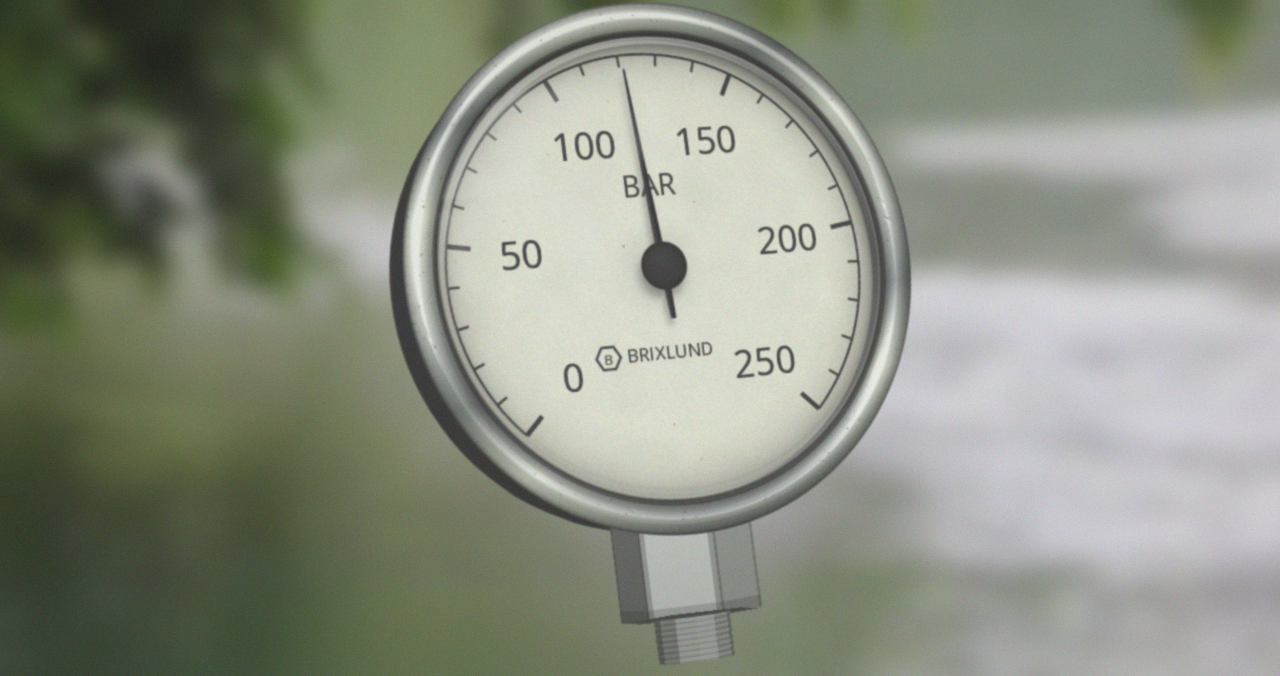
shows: 120 bar
